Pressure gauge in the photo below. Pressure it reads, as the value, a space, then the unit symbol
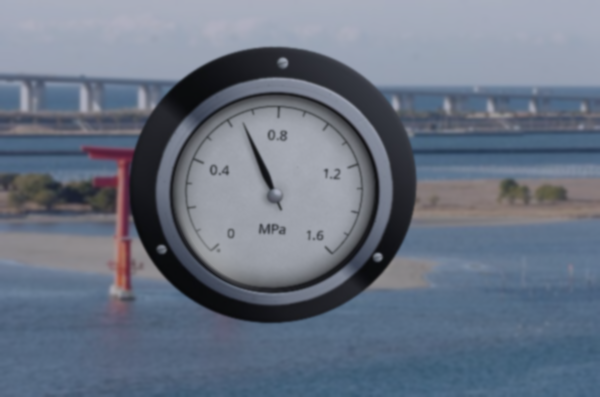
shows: 0.65 MPa
